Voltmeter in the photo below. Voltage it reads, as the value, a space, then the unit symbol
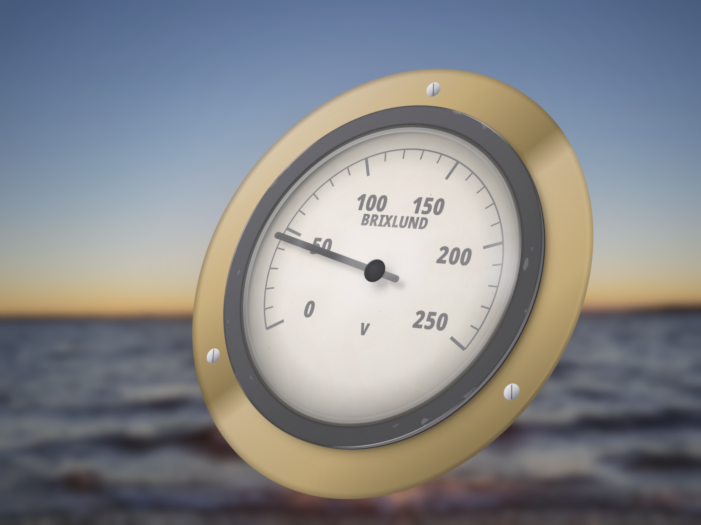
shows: 45 V
